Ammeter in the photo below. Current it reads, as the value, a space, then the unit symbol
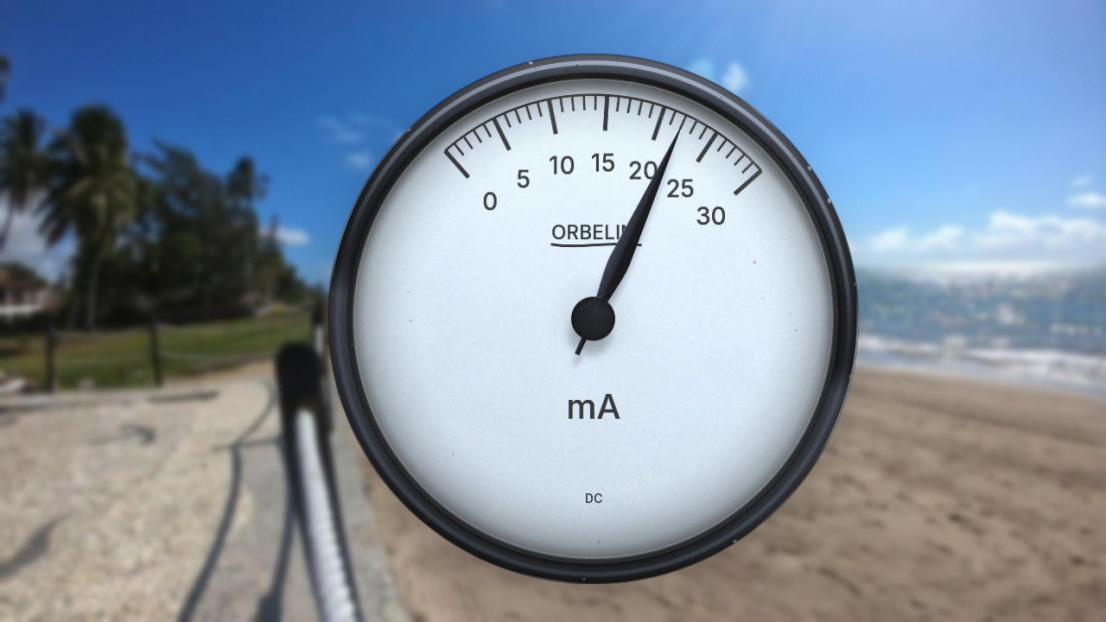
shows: 22 mA
